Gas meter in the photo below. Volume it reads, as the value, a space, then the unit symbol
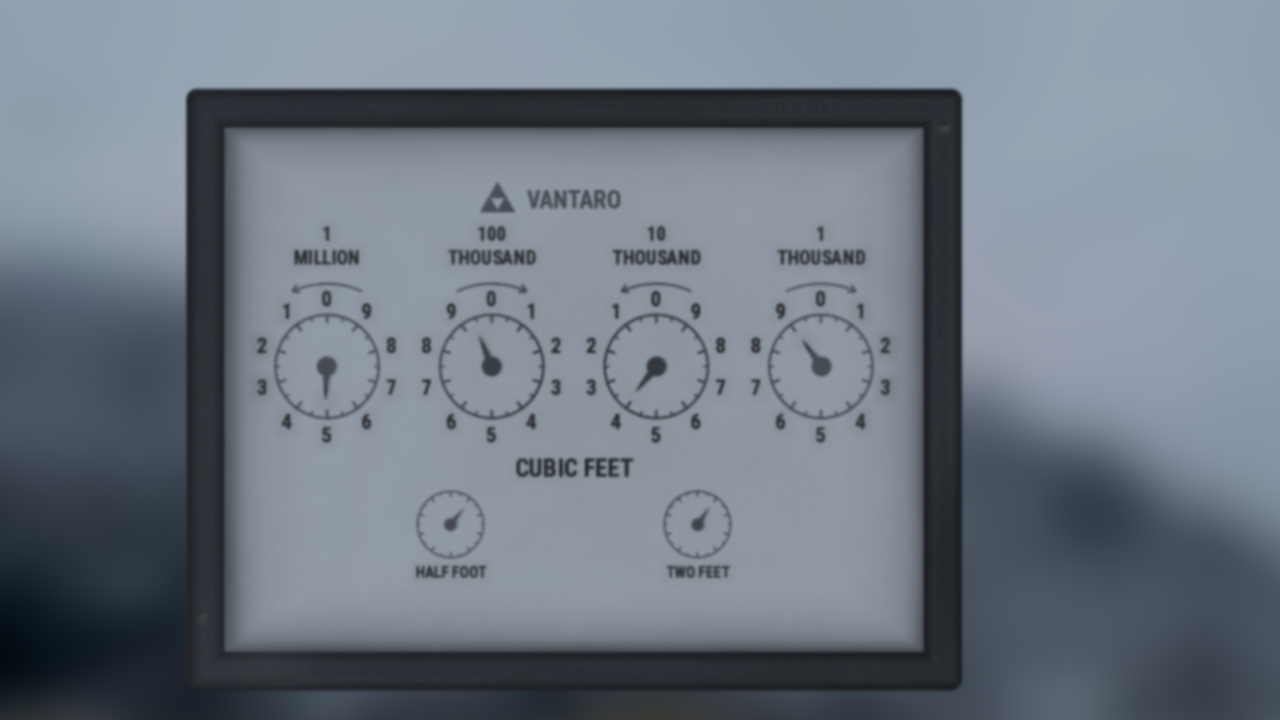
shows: 493900 ft³
